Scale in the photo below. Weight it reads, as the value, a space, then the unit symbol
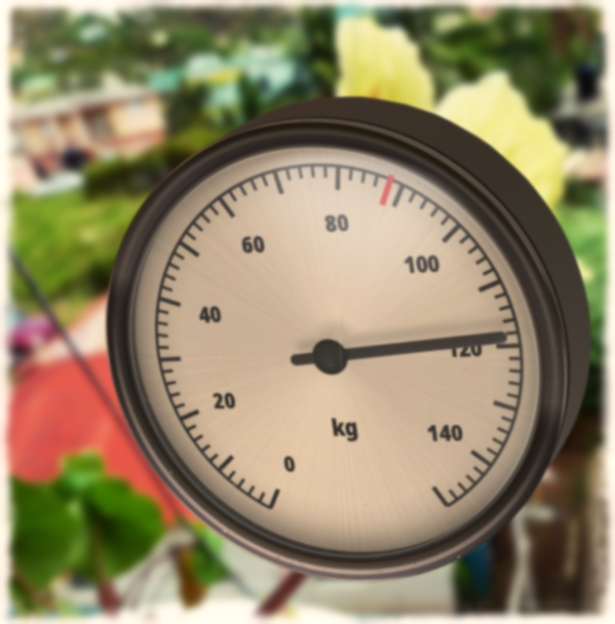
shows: 118 kg
